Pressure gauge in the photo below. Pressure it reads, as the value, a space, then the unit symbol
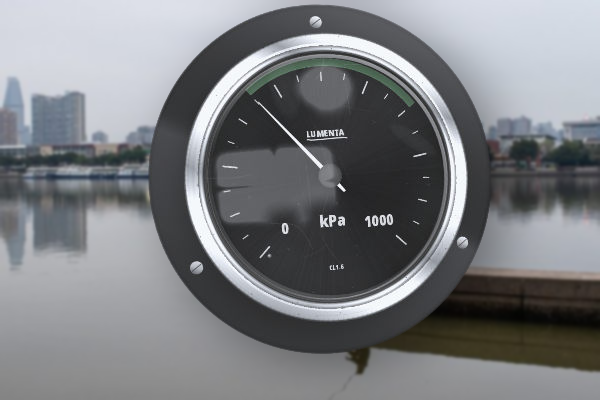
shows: 350 kPa
